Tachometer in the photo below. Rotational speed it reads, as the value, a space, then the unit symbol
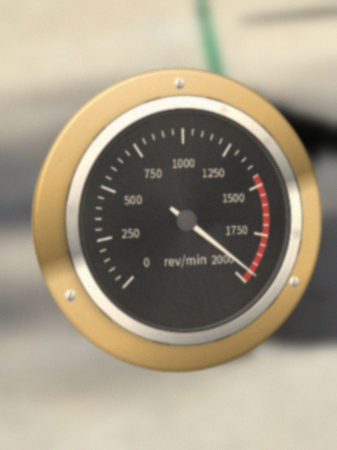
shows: 1950 rpm
